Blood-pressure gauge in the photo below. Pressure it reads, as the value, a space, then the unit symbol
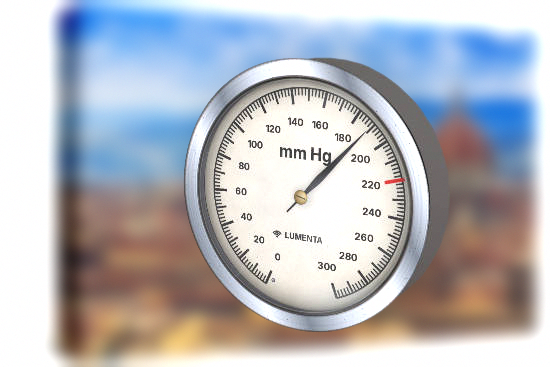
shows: 190 mmHg
